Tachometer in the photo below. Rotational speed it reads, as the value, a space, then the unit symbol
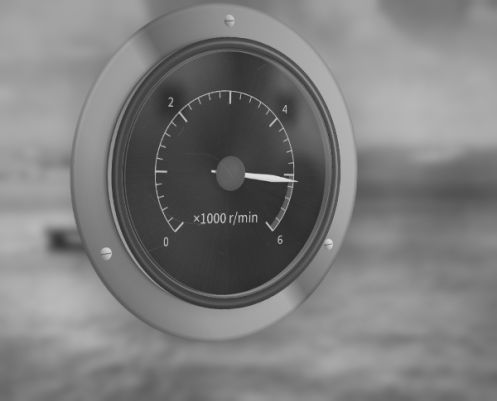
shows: 5100 rpm
